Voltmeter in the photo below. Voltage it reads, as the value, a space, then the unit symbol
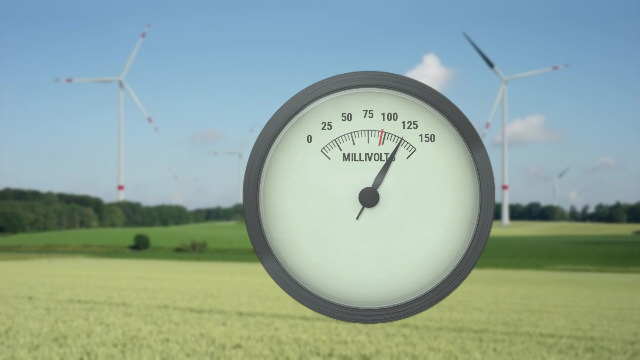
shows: 125 mV
